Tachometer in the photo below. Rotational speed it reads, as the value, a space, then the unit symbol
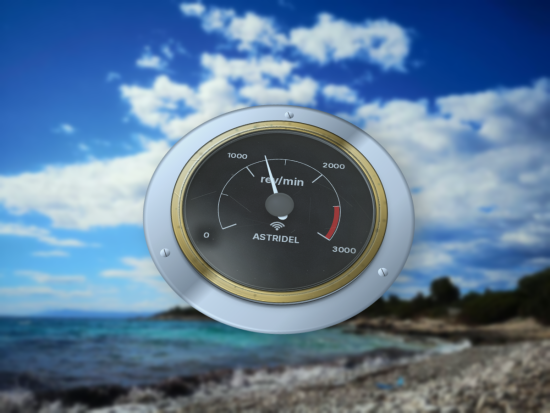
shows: 1250 rpm
